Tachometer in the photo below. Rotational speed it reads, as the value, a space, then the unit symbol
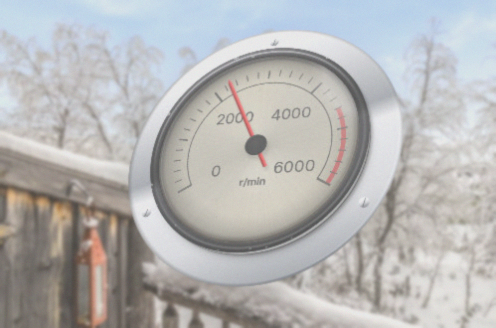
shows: 2300 rpm
